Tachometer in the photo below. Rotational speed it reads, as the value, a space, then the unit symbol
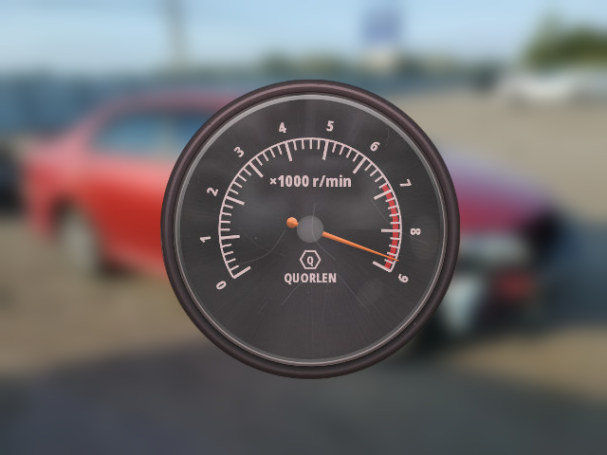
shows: 8700 rpm
